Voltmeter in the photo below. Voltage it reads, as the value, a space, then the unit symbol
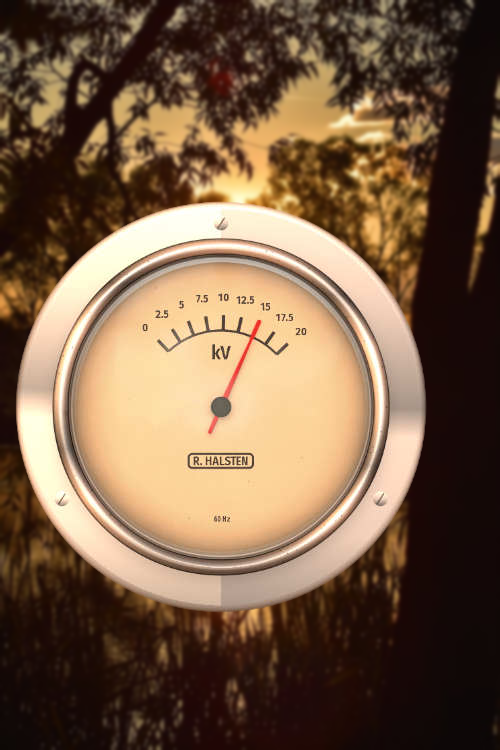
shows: 15 kV
